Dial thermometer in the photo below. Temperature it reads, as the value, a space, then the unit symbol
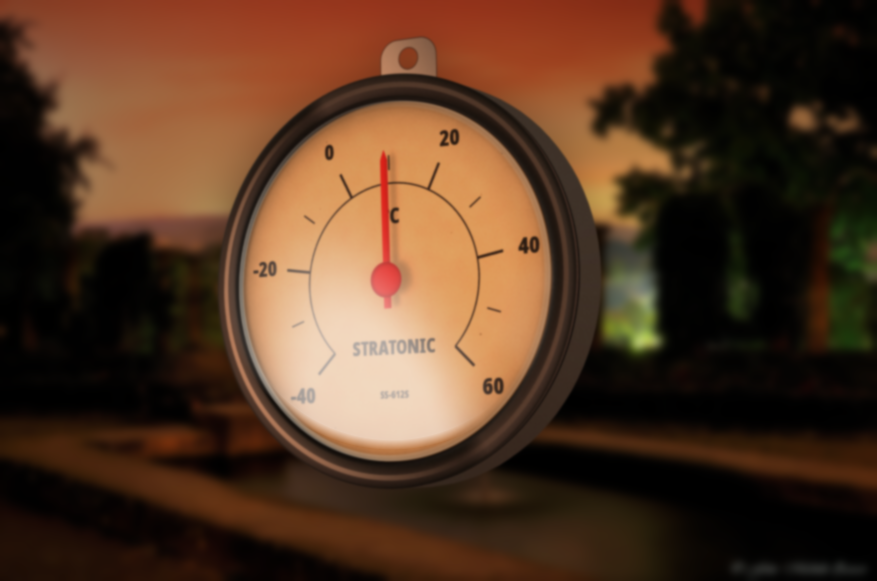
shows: 10 °C
